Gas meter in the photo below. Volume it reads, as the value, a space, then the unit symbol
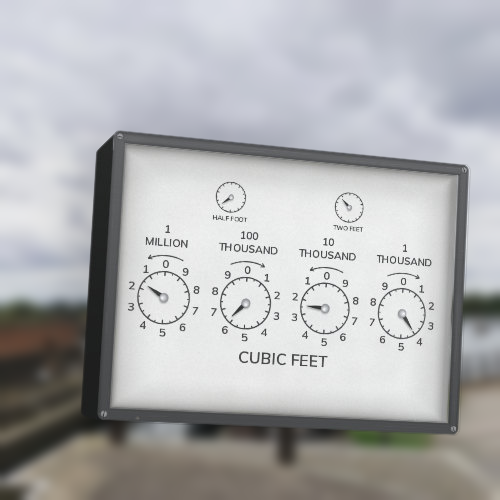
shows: 162400 ft³
